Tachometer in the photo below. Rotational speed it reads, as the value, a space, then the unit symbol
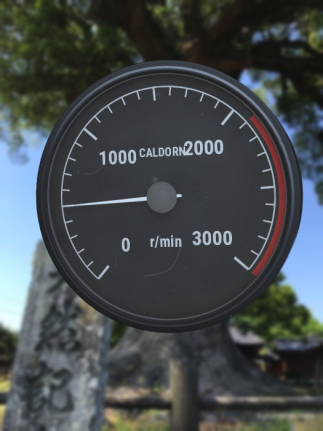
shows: 500 rpm
